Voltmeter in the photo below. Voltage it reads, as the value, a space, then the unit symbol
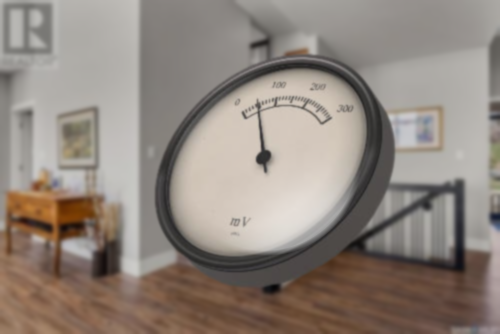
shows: 50 mV
